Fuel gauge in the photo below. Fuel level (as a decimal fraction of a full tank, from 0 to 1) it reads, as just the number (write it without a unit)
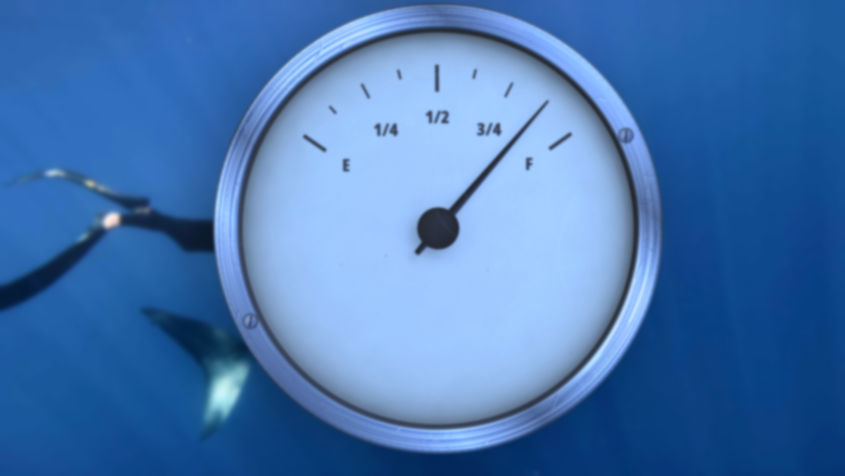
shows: 0.875
